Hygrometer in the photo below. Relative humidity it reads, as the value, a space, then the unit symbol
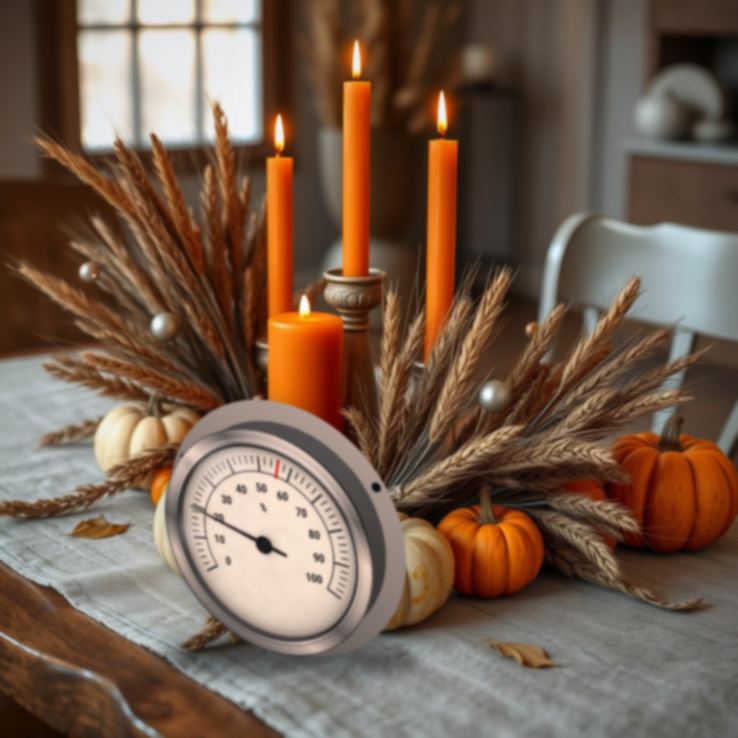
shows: 20 %
